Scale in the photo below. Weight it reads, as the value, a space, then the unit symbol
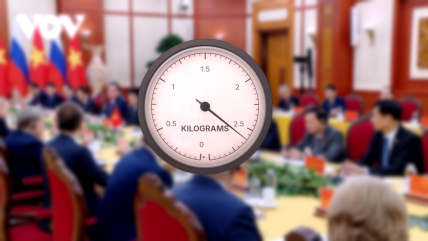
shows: 2.6 kg
